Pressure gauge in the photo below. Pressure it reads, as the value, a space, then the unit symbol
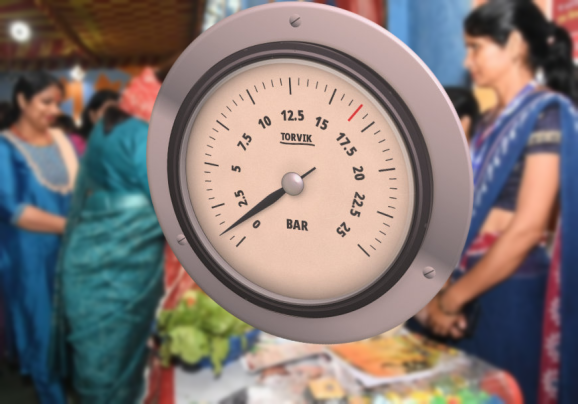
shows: 1 bar
